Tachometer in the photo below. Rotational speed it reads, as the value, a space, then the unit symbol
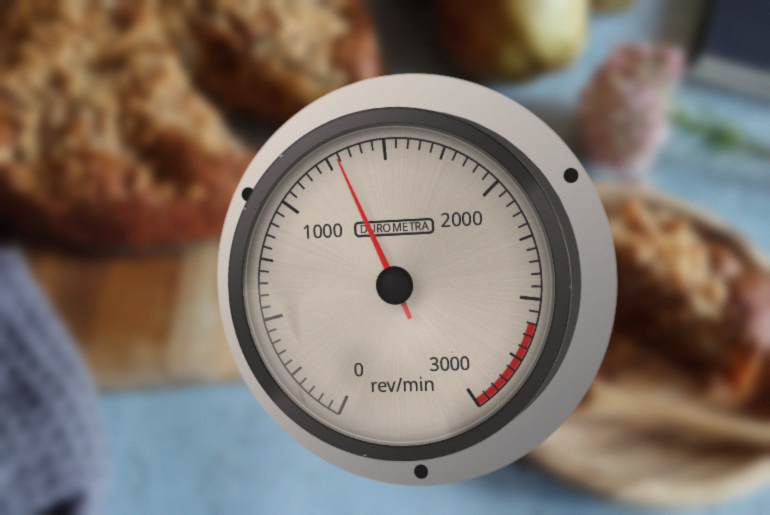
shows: 1300 rpm
